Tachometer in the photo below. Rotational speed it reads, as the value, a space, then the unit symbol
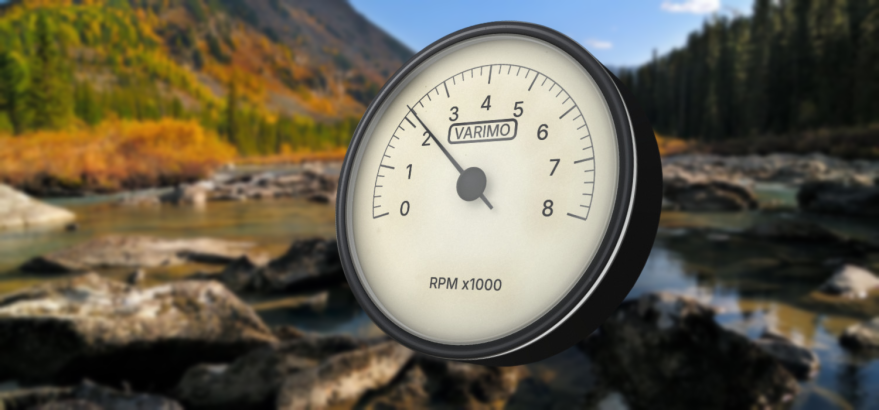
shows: 2200 rpm
